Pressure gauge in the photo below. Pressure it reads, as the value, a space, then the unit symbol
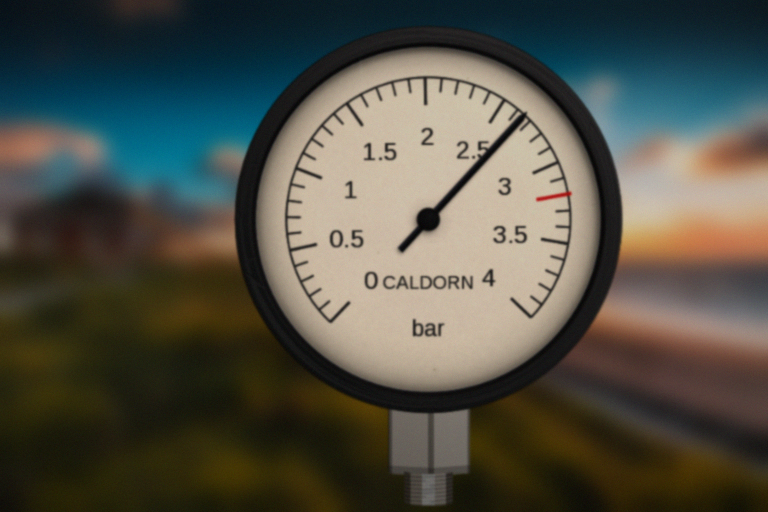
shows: 2.65 bar
